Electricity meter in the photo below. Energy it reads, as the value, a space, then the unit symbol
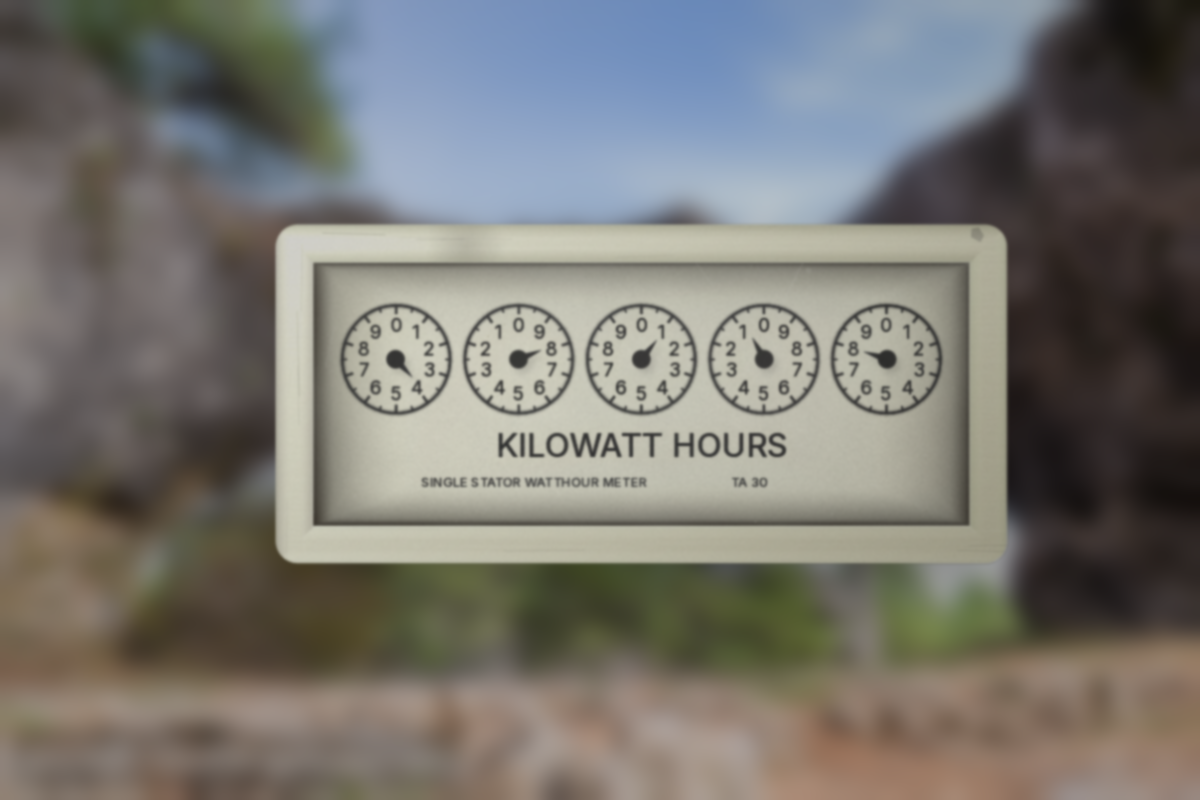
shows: 38108 kWh
